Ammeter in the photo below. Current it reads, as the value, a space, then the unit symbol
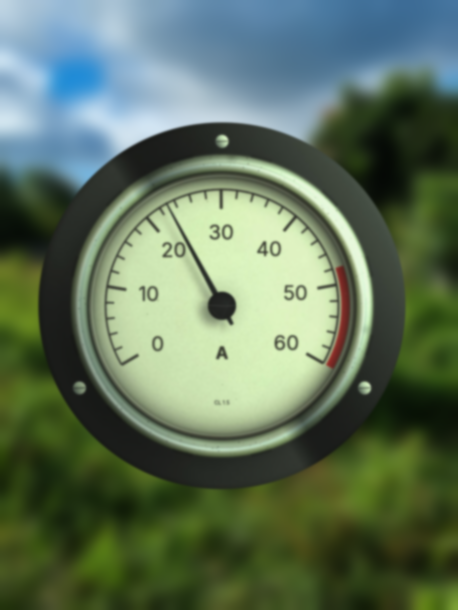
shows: 23 A
